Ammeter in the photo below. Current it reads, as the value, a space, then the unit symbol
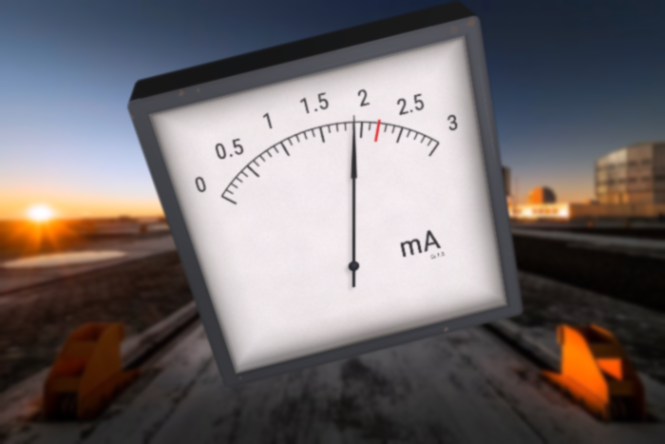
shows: 1.9 mA
